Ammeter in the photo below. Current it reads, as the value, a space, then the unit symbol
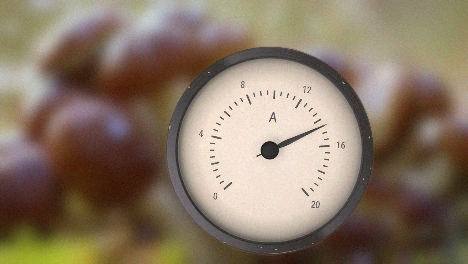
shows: 14.5 A
